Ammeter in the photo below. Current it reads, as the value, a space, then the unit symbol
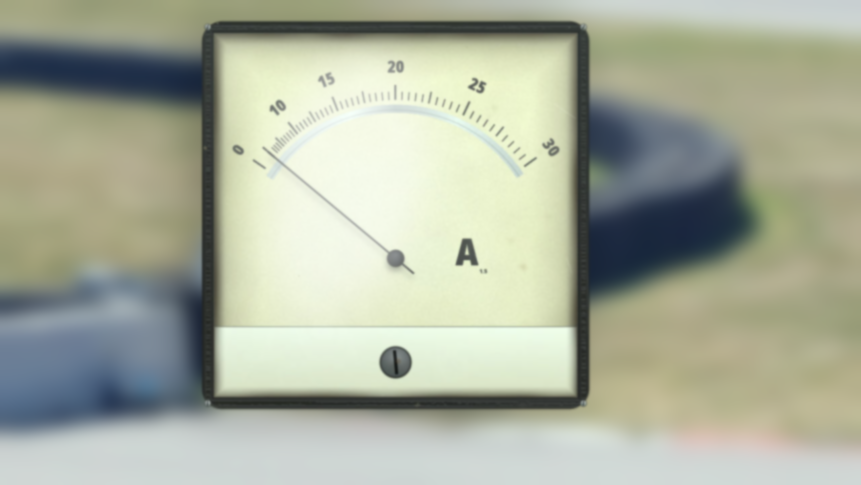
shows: 5 A
